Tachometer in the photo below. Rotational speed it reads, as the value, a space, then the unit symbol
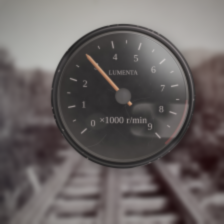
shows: 3000 rpm
